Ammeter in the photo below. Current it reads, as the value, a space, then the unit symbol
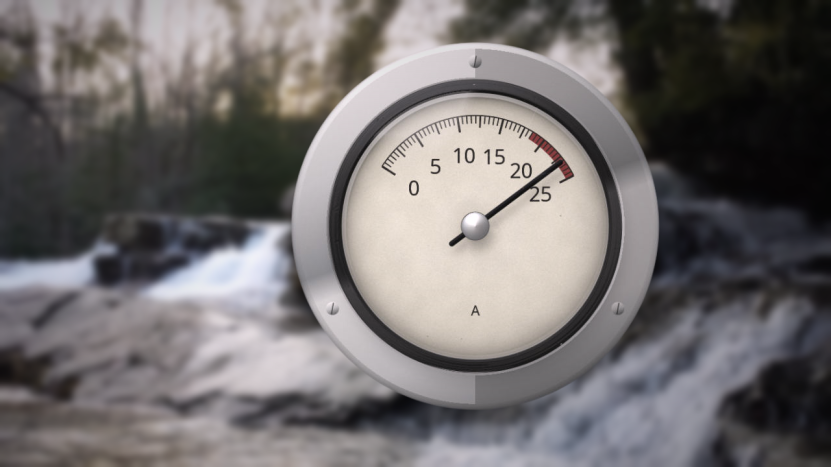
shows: 23 A
